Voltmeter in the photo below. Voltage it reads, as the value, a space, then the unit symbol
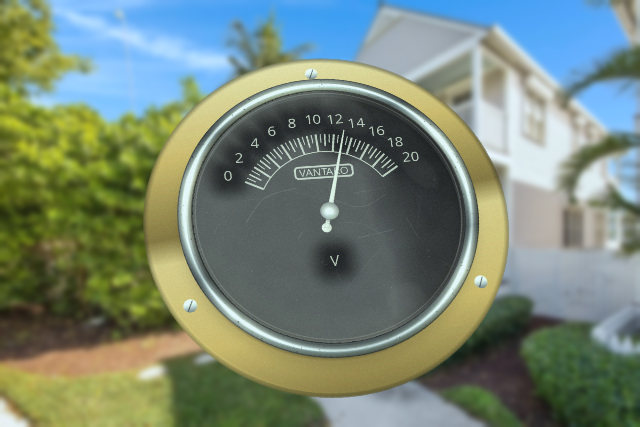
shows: 13 V
